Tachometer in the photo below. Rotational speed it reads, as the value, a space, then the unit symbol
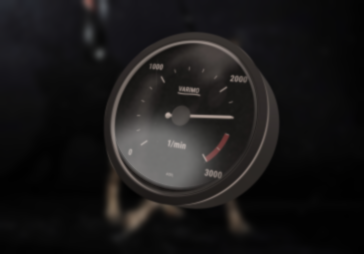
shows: 2400 rpm
